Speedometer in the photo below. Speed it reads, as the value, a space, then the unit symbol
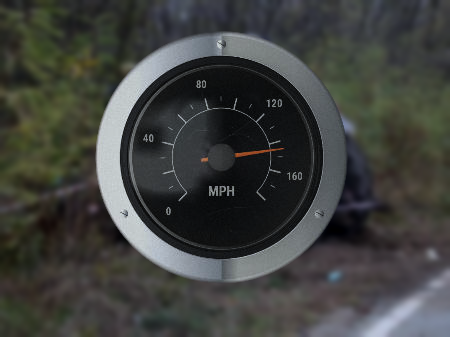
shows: 145 mph
